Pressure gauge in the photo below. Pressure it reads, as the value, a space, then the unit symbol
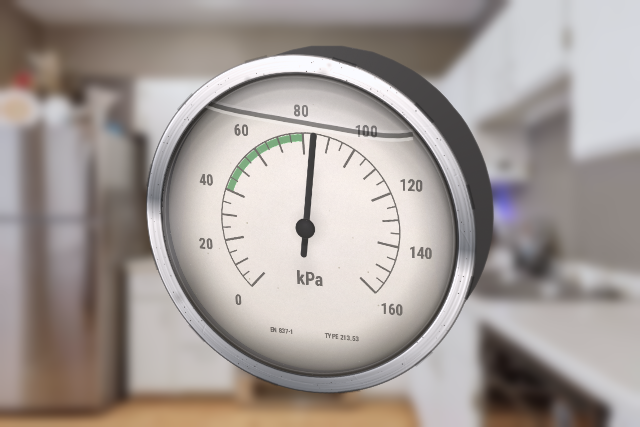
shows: 85 kPa
